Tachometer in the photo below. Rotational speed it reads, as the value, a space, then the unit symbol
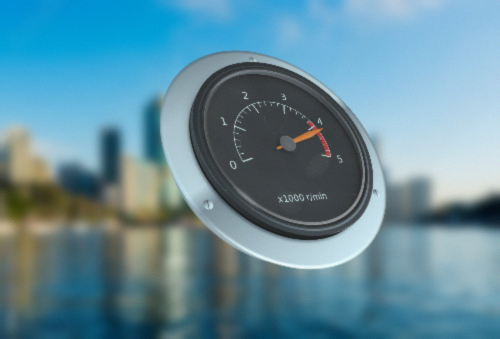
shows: 4200 rpm
